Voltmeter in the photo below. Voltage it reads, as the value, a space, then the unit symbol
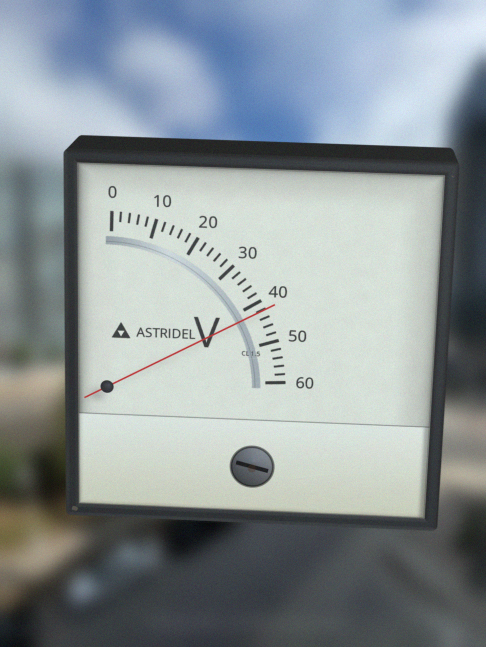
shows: 42 V
